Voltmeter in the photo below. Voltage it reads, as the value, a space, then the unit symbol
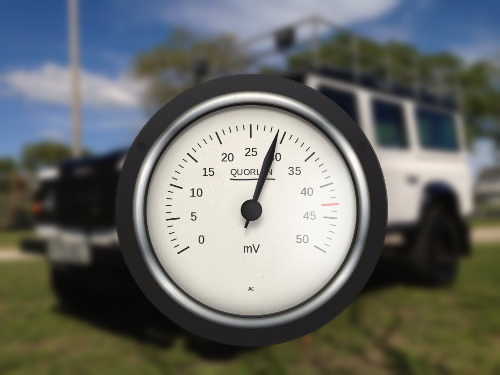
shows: 29 mV
